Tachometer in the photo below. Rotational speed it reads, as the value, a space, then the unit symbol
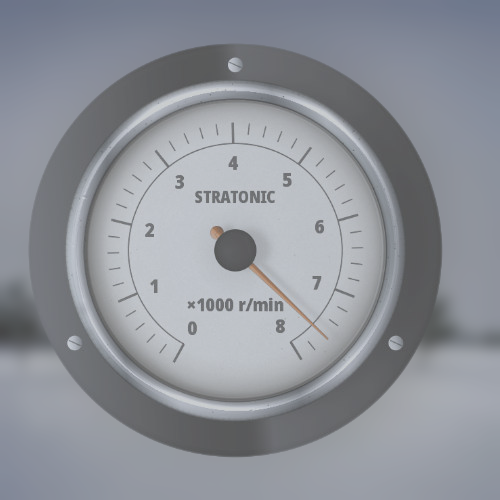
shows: 7600 rpm
